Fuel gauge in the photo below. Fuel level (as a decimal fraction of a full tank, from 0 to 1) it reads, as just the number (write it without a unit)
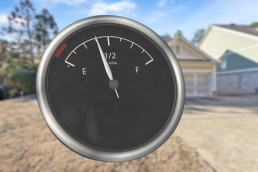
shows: 0.375
